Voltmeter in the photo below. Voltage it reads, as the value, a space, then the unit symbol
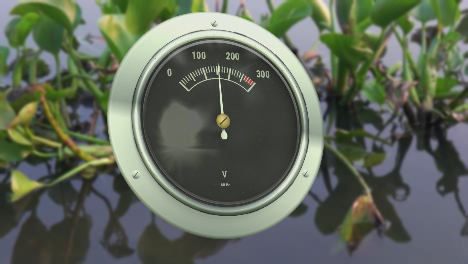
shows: 150 V
